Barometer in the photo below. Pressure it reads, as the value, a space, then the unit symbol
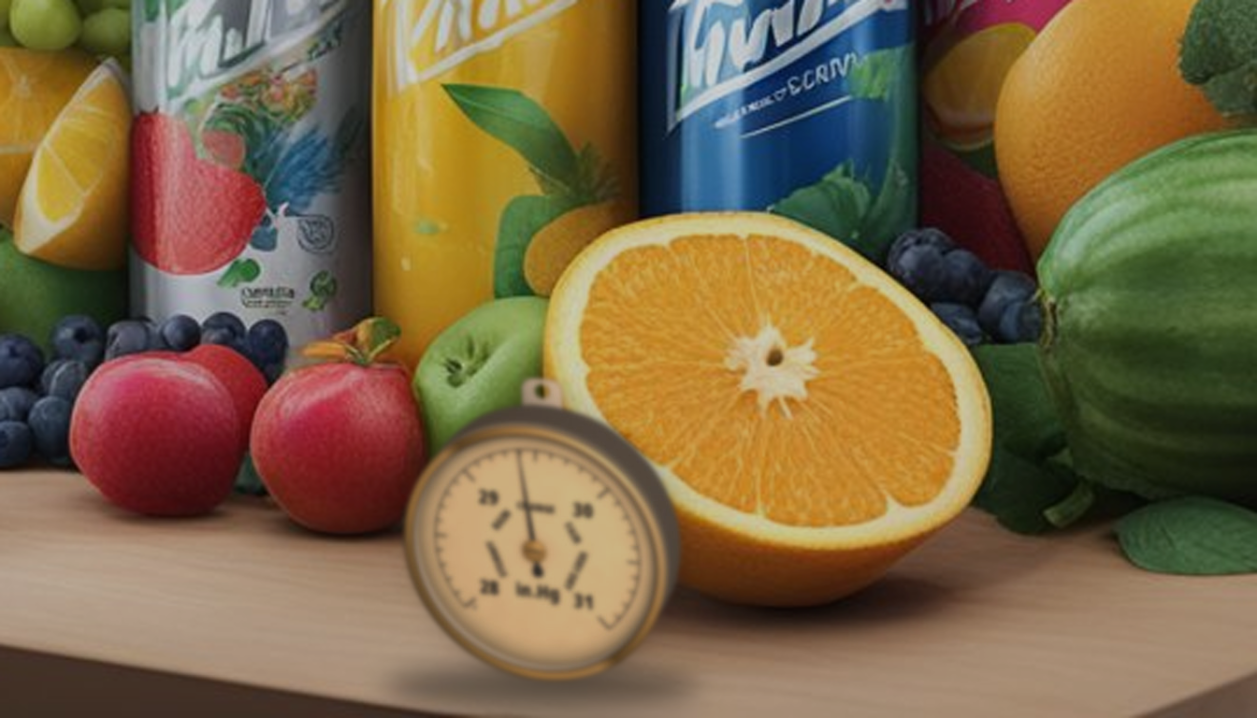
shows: 29.4 inHg
